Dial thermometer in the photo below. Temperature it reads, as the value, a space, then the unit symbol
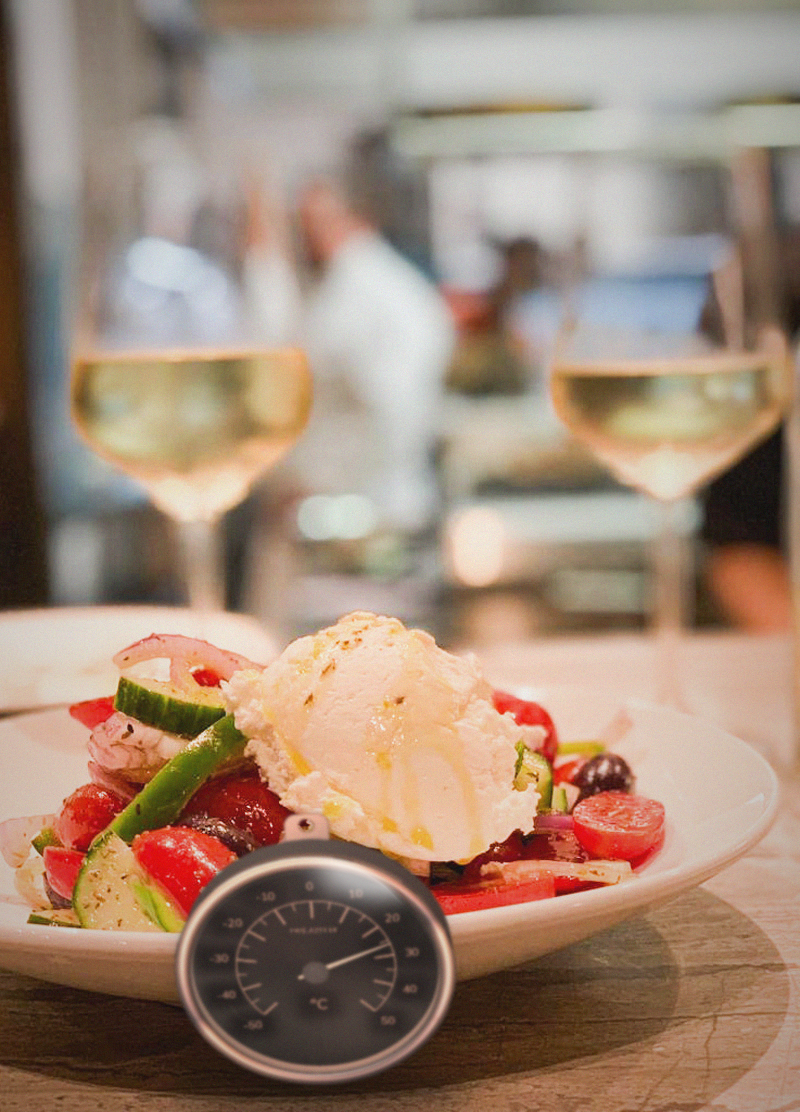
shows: 25 °C
